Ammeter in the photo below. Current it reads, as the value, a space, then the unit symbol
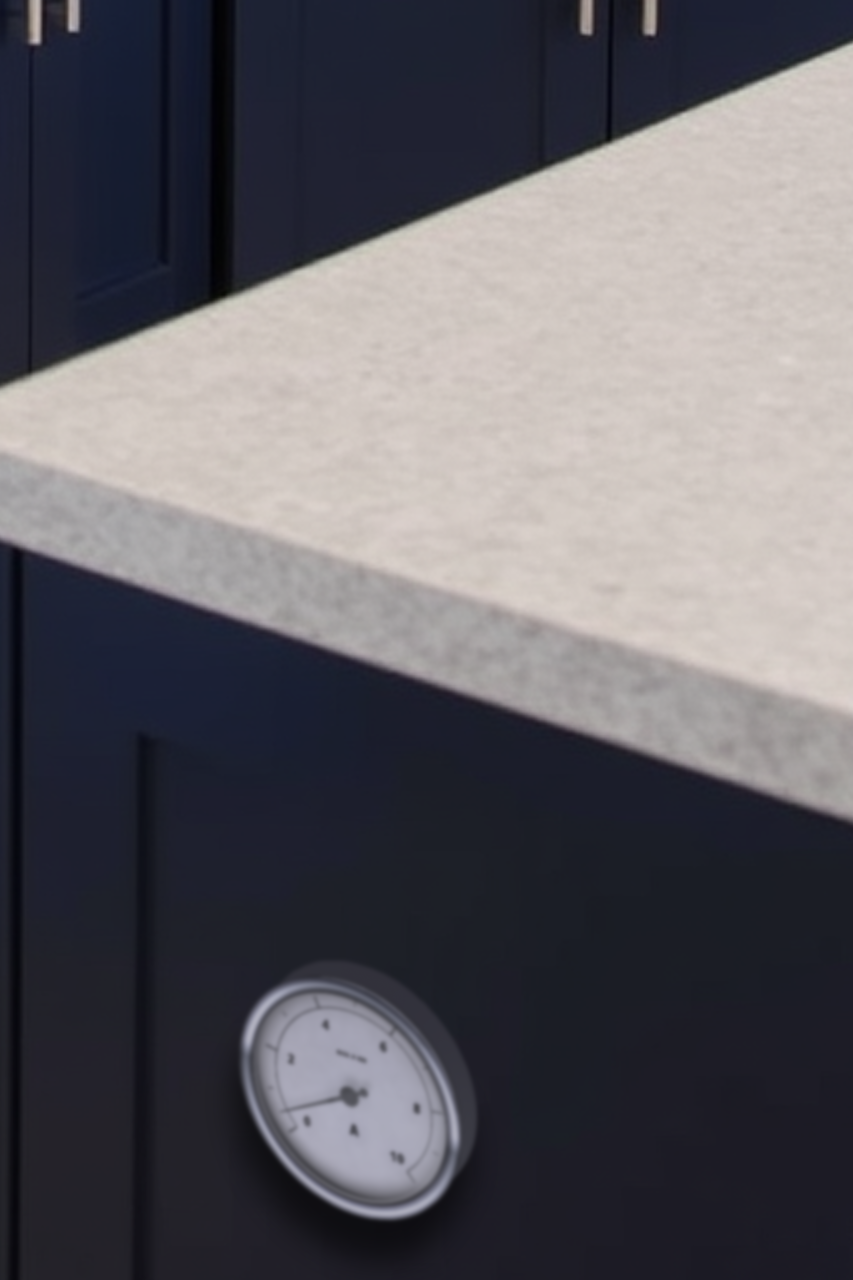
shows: 0.5 A
